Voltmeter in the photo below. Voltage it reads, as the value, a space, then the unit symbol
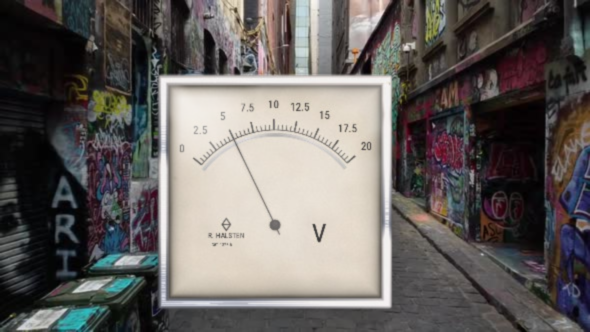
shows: 5 V
